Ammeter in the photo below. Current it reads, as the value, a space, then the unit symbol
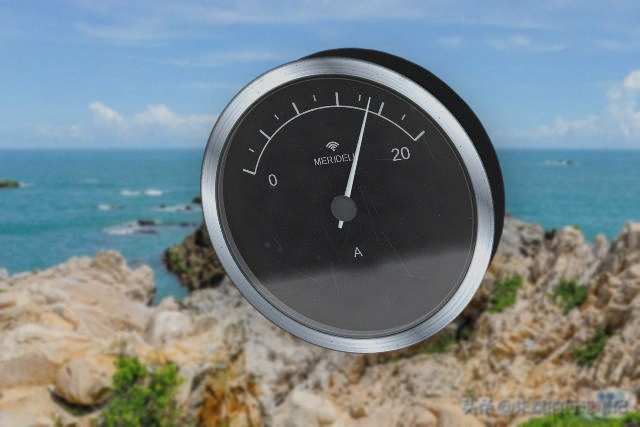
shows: 15 A
